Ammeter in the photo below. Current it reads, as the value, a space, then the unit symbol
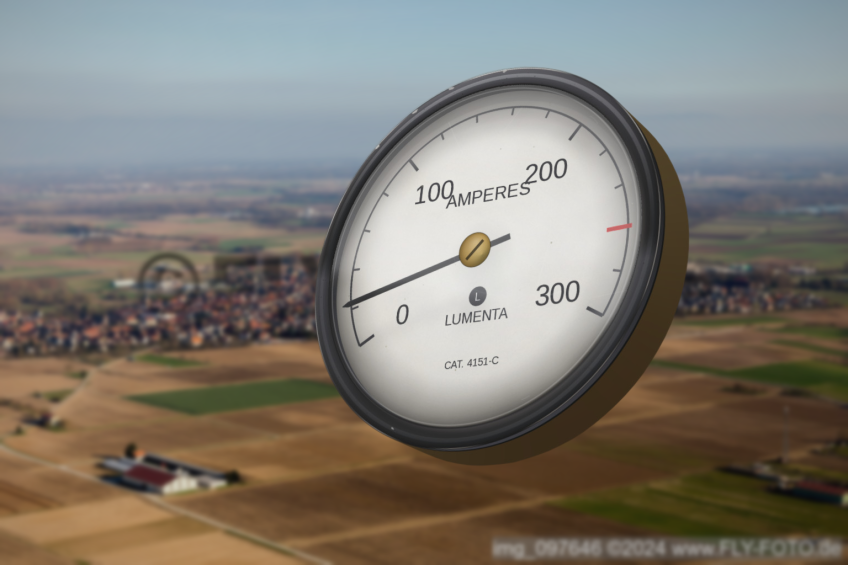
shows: 20 A
